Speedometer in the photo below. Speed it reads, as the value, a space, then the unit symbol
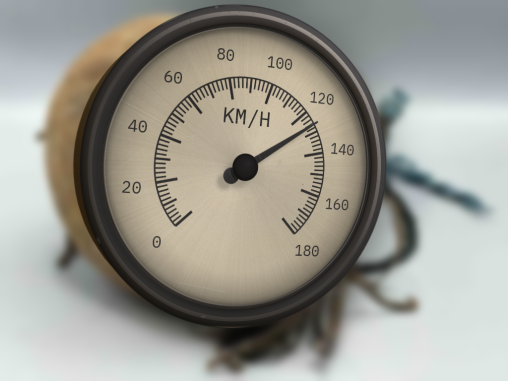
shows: 126 km/h
